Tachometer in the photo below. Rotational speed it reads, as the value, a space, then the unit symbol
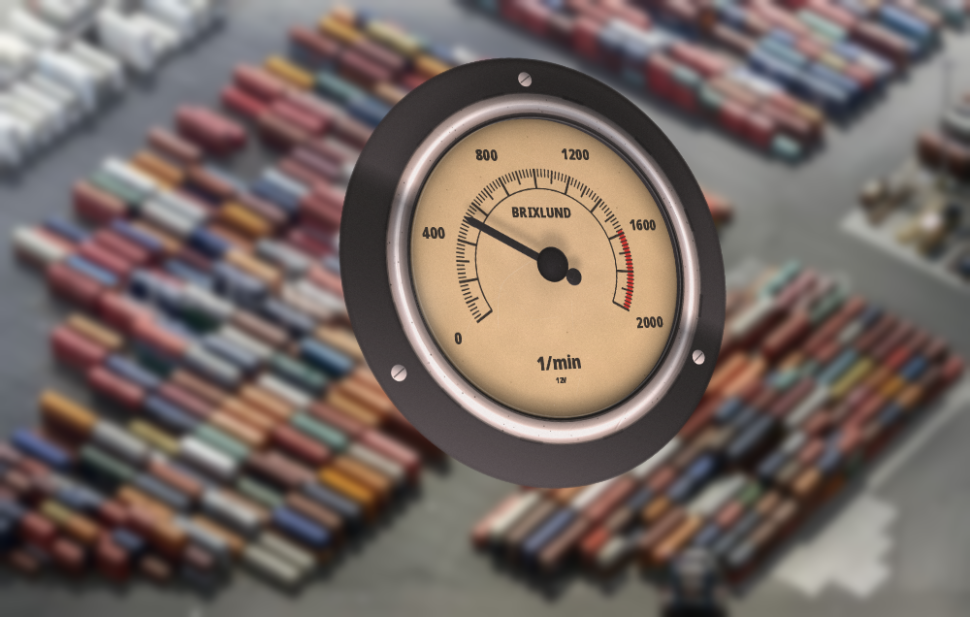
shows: 500 rpm
